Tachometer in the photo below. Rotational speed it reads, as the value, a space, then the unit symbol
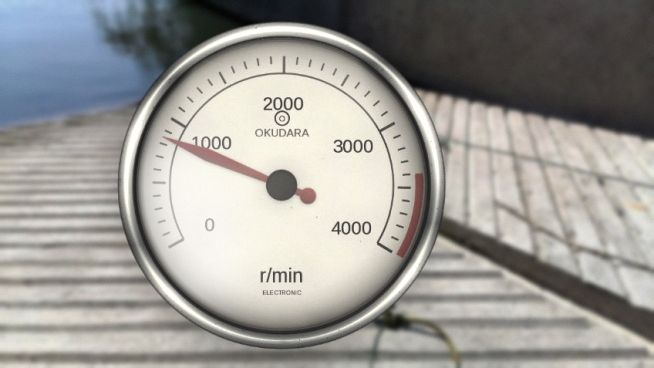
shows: 850 rpm
